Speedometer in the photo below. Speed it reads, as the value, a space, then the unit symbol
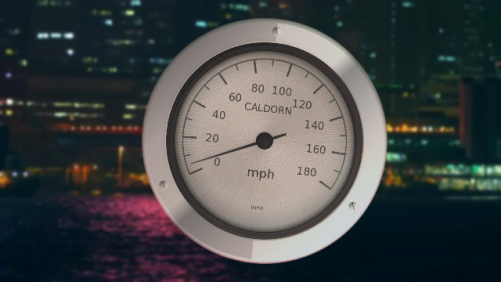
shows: 5 mph
